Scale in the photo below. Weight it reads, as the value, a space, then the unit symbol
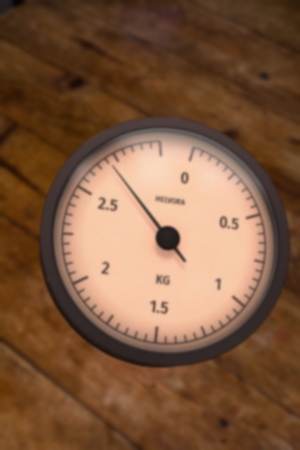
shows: 2.7 kg
